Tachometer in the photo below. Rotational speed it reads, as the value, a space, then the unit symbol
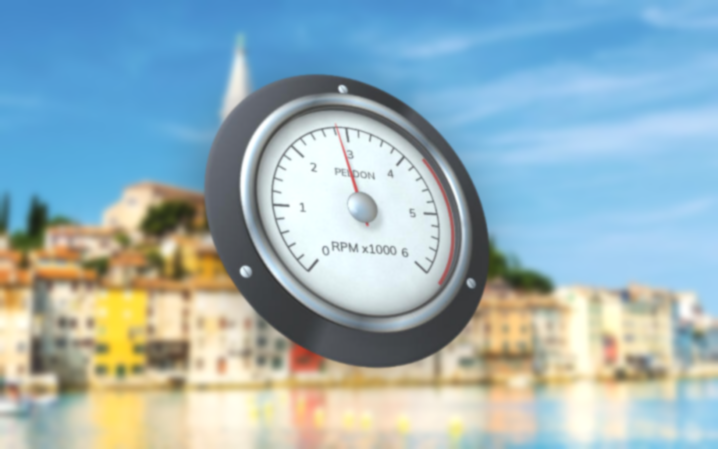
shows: 2800 rpm
